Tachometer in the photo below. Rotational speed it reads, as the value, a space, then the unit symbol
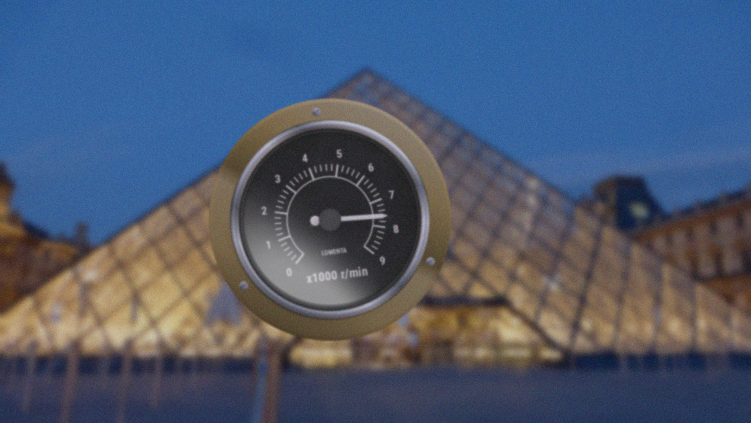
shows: 7600 rpm
